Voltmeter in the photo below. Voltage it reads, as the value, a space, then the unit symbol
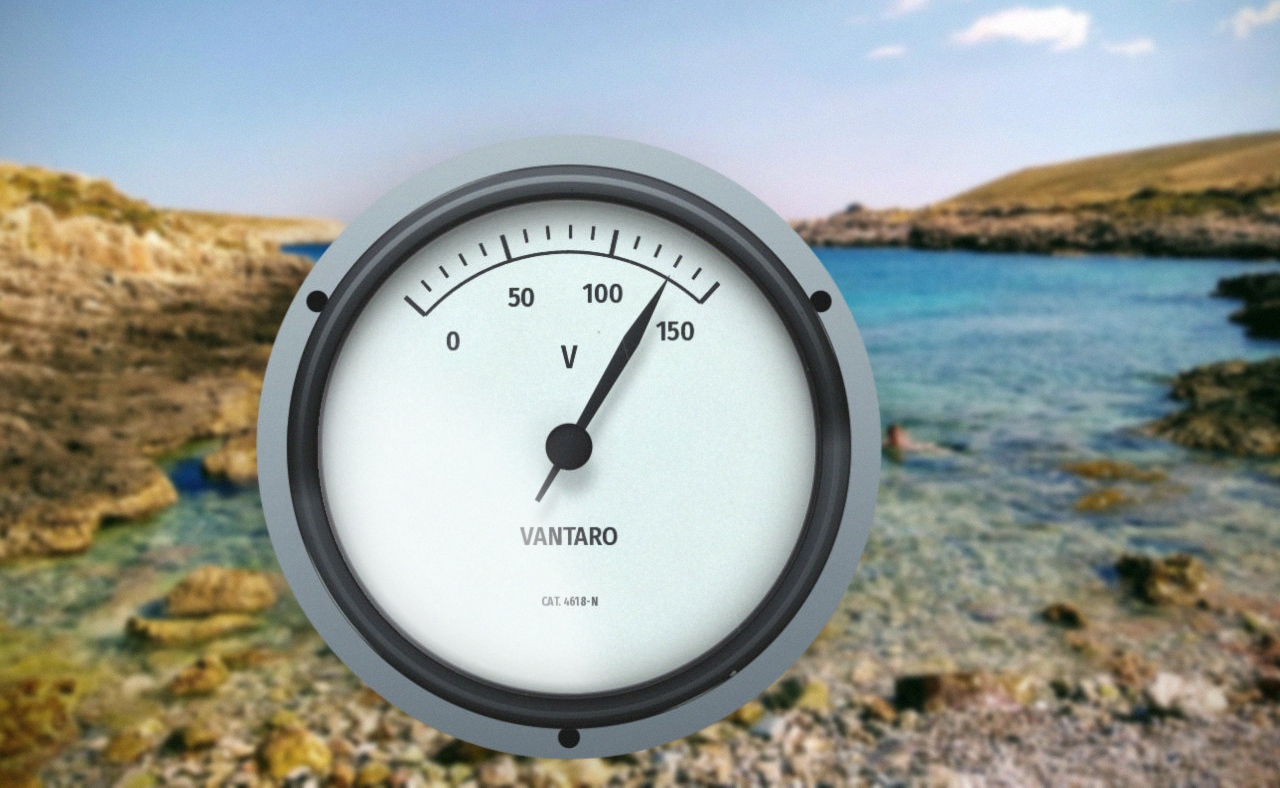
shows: 130 V
